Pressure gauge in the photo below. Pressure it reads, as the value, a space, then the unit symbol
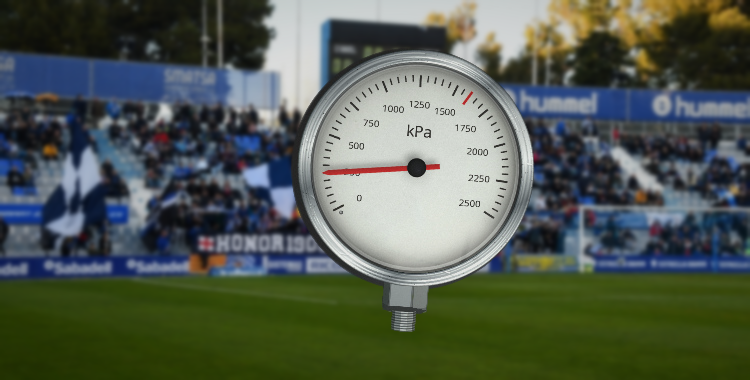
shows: 250 kPa
